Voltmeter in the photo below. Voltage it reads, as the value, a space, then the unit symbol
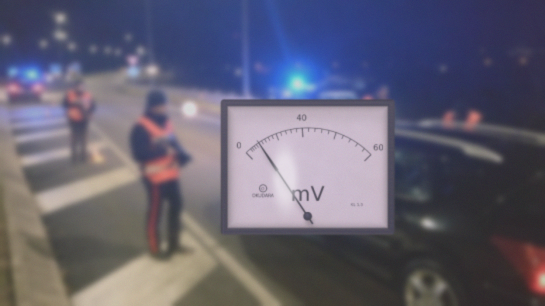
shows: 20 mV
